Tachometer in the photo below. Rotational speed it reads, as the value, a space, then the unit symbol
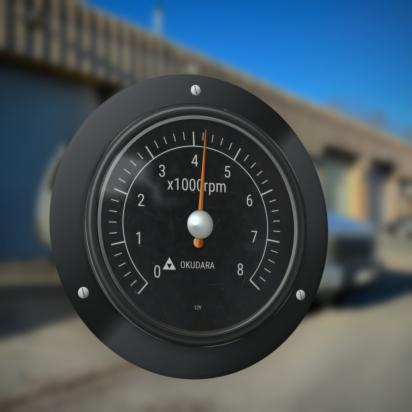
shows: 4200 rpm
